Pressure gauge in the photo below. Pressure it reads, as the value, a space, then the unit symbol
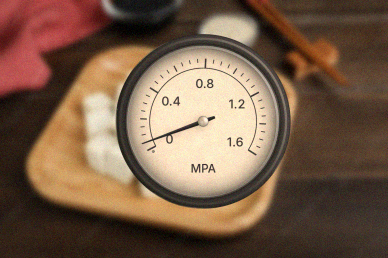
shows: 0.05 MPa
